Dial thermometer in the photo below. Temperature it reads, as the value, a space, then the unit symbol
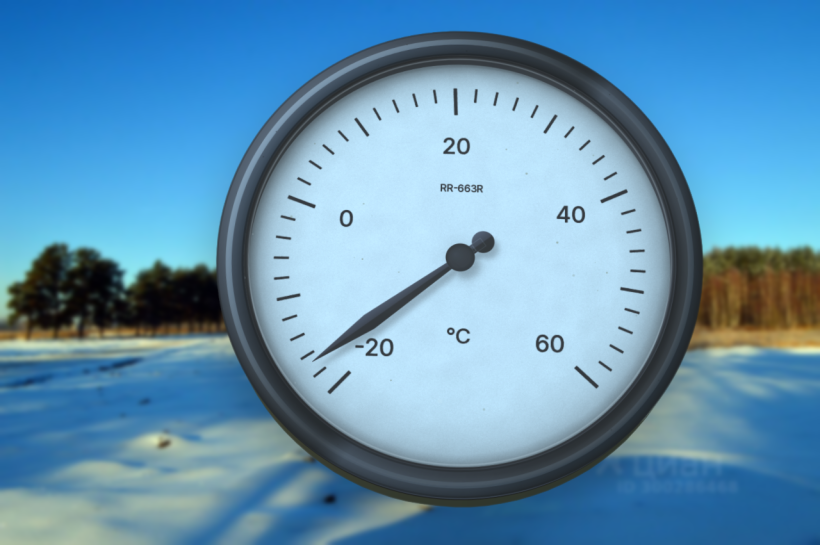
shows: -17 °C
